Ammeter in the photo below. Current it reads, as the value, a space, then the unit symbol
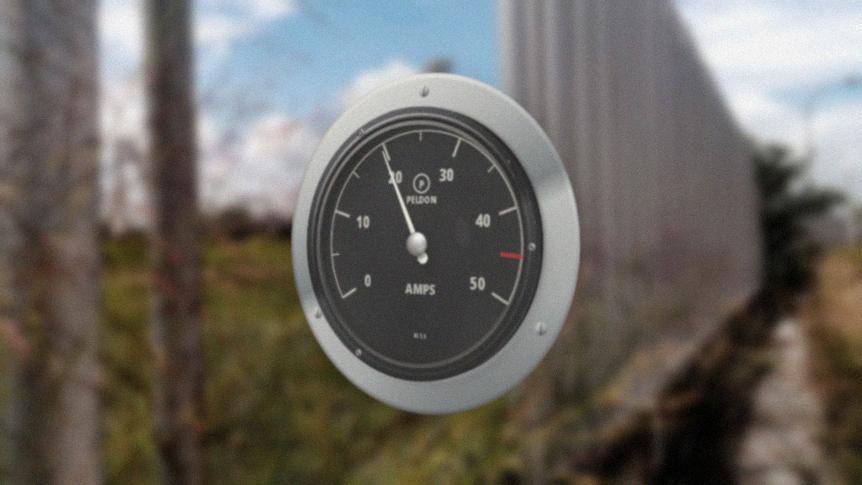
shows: 20 A
